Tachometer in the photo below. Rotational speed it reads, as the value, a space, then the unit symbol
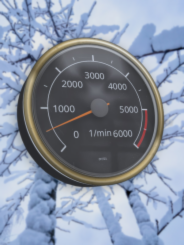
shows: 500 rpm
